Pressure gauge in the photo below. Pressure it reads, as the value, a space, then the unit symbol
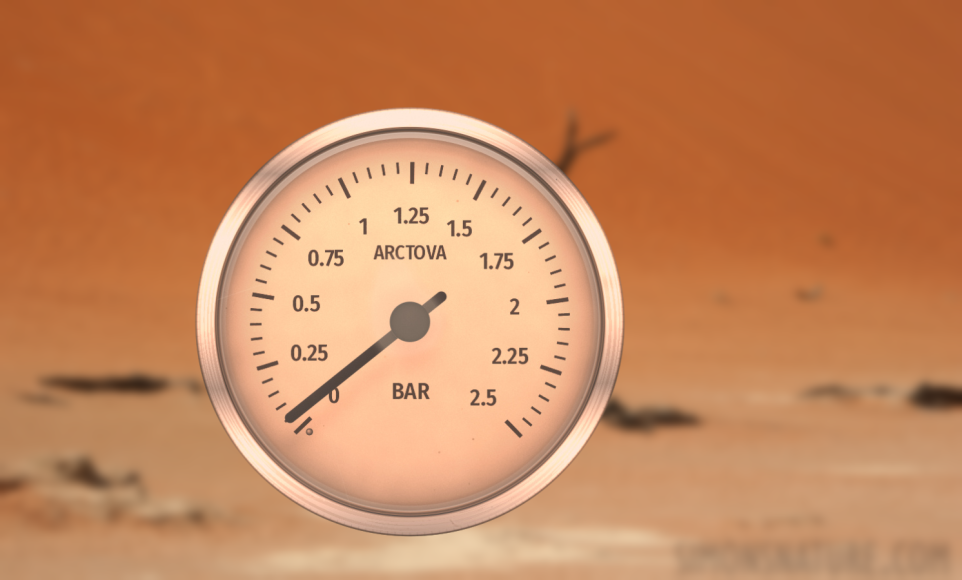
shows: 0.05 bar
